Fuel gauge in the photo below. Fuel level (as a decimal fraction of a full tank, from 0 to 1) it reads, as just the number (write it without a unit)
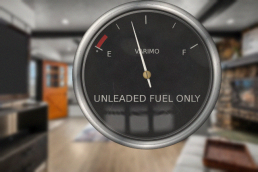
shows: 0.375
